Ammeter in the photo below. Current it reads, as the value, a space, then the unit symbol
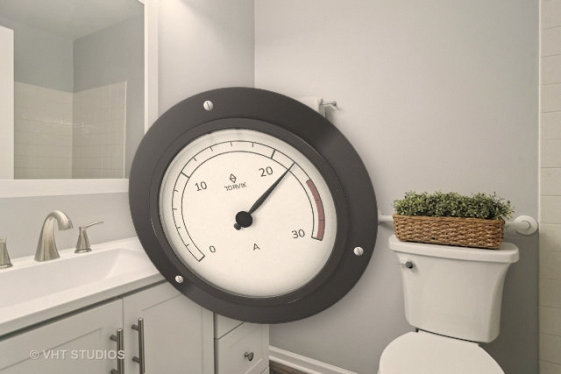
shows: 22 A
